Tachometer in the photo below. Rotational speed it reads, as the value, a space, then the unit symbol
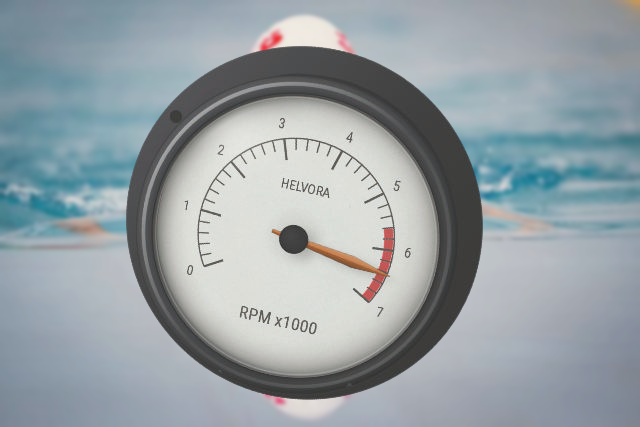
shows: 6400 rpm
